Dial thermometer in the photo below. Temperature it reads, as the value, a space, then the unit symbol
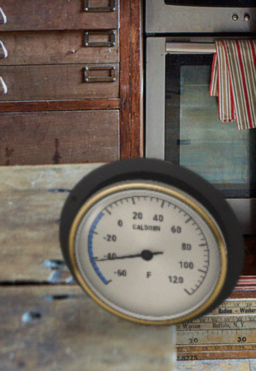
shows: -40 °F
